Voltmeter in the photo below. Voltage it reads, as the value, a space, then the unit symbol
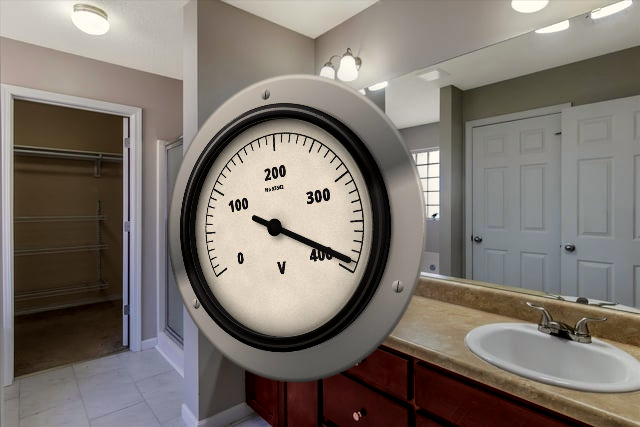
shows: 390 V
